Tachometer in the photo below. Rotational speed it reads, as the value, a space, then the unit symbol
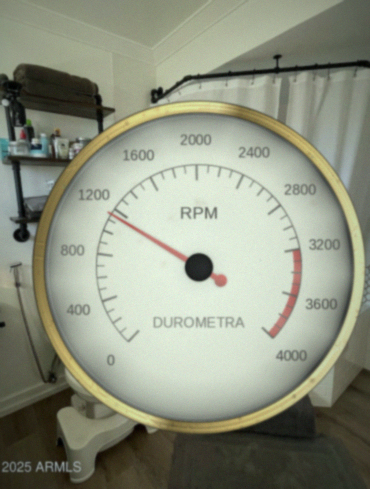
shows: 1150 rpm
